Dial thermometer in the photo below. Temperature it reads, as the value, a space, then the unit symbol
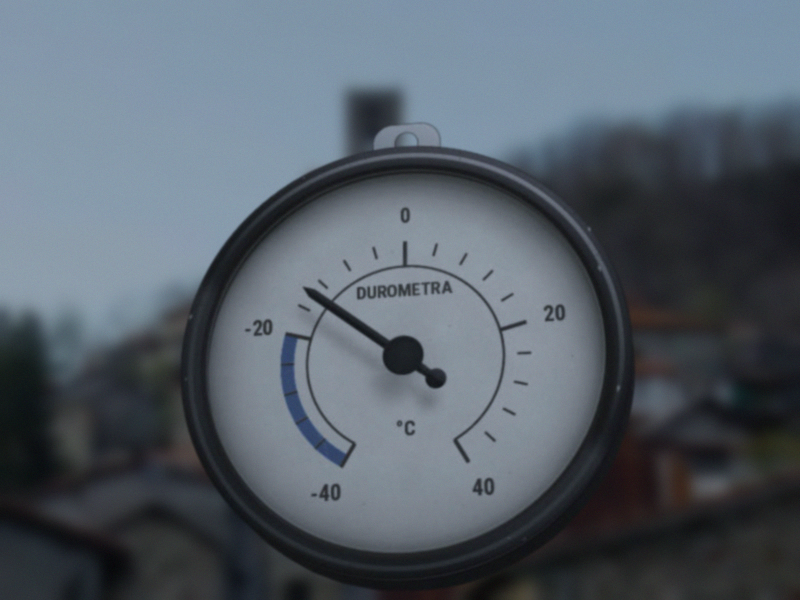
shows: -14 °C
